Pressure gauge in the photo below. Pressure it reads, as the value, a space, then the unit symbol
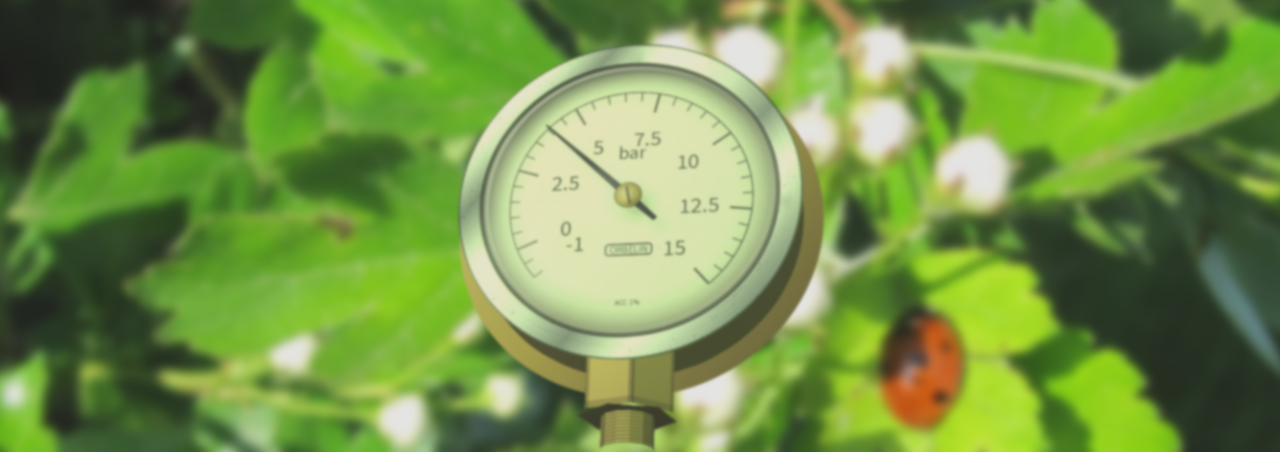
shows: 4 bar
